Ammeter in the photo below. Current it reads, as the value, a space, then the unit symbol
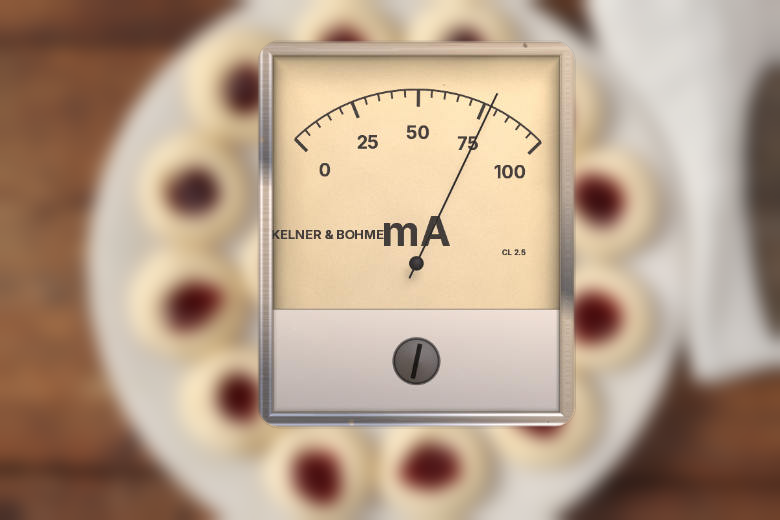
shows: 77.5 mA
